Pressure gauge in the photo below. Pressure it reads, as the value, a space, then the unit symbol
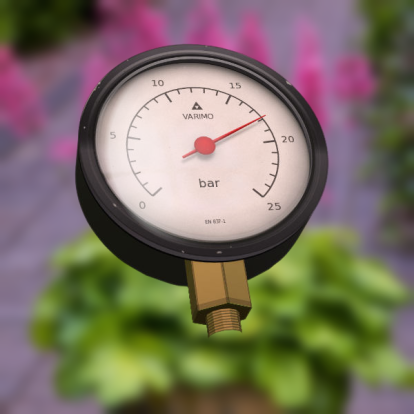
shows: 18 bar
